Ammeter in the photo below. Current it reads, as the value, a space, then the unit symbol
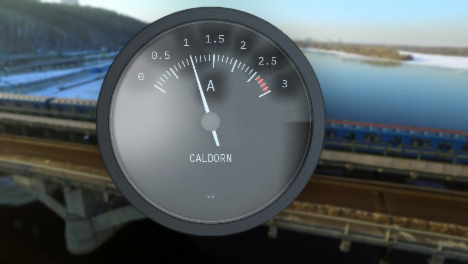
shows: 1 A
